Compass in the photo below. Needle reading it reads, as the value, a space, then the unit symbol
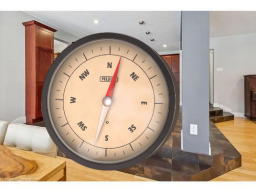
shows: 15 °
